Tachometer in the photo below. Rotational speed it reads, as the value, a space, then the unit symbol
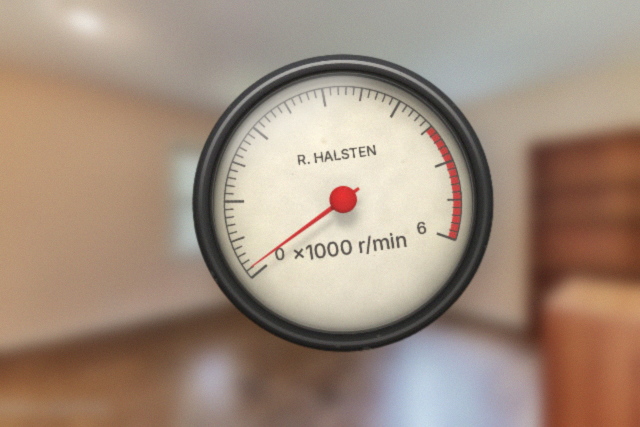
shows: 100 rpm
